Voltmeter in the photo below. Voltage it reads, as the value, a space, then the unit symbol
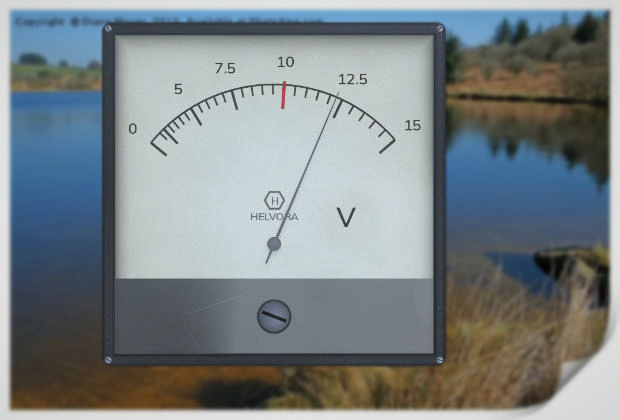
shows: 12.25 V
